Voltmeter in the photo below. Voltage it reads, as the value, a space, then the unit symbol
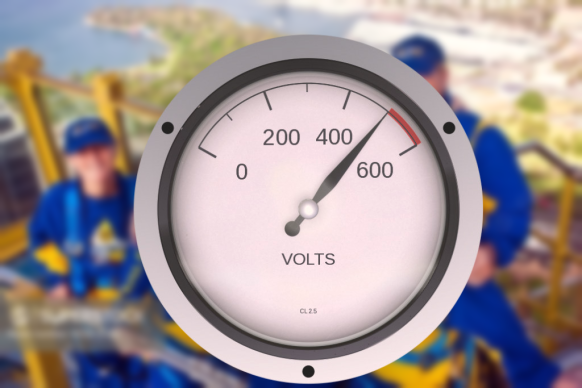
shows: 500 V
